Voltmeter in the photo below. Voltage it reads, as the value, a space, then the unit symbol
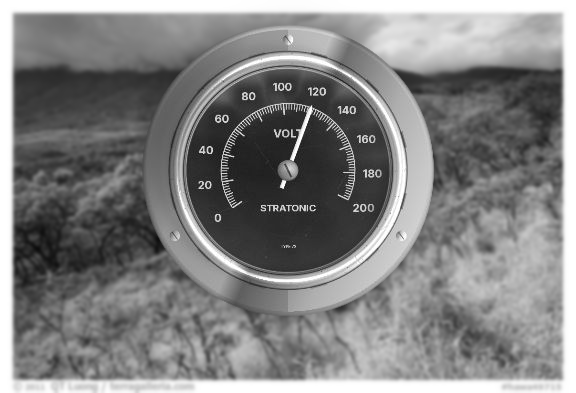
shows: 120 V
